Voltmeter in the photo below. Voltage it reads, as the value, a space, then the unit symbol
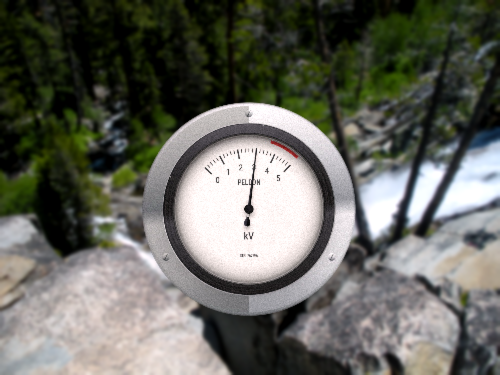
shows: 3 kV
